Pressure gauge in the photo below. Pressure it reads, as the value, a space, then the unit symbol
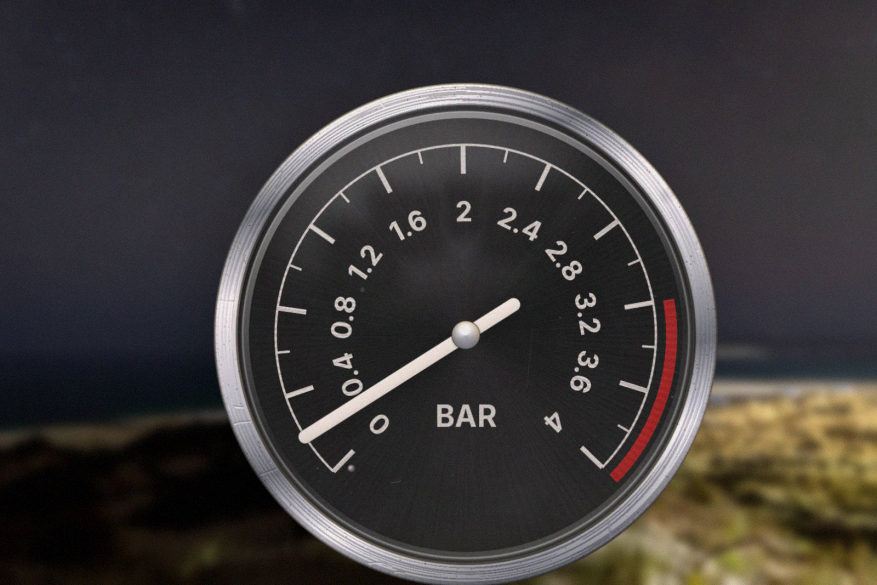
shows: 0.2 bar
